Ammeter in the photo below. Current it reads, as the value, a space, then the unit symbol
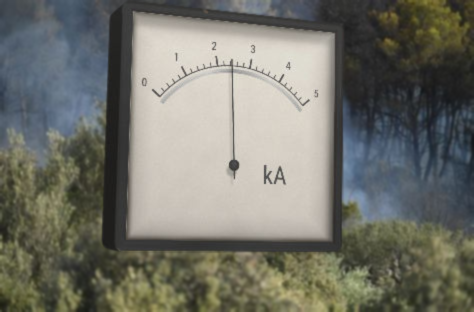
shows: 2.4 kA
